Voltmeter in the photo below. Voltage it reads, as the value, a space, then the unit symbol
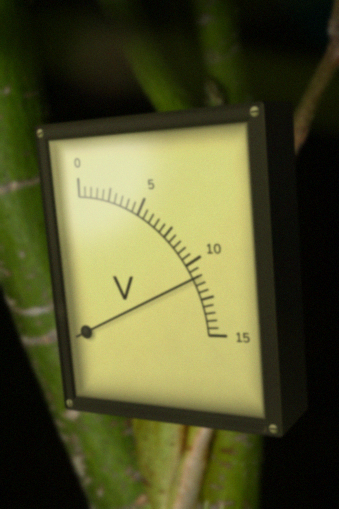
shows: 11 V
